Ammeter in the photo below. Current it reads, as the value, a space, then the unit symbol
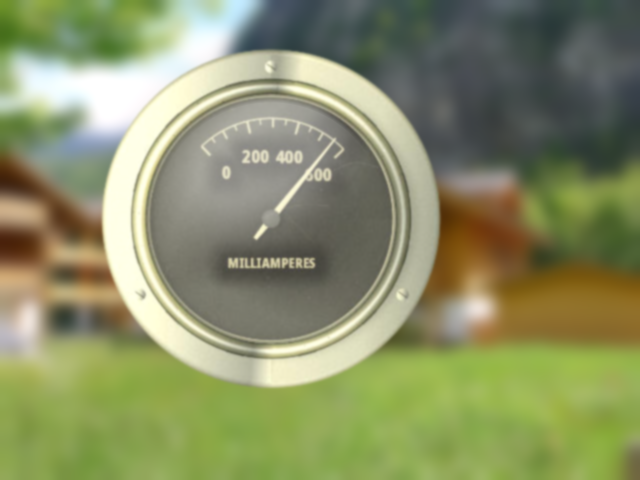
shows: 550 mA
